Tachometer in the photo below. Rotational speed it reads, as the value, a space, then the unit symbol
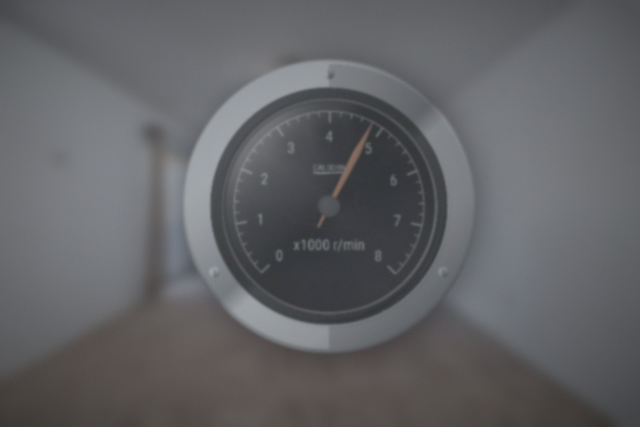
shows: 4800 rpm
